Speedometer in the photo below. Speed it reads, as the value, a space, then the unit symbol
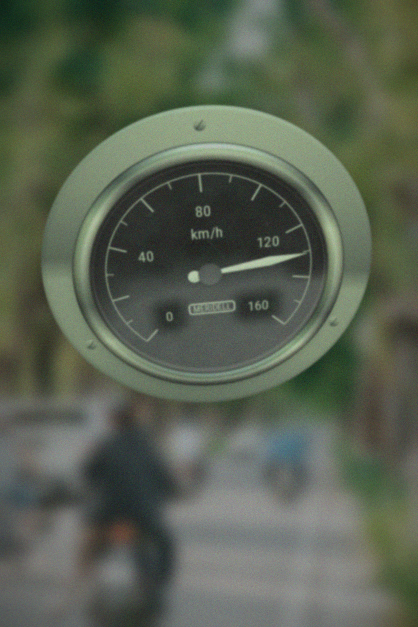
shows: 130 km/h
